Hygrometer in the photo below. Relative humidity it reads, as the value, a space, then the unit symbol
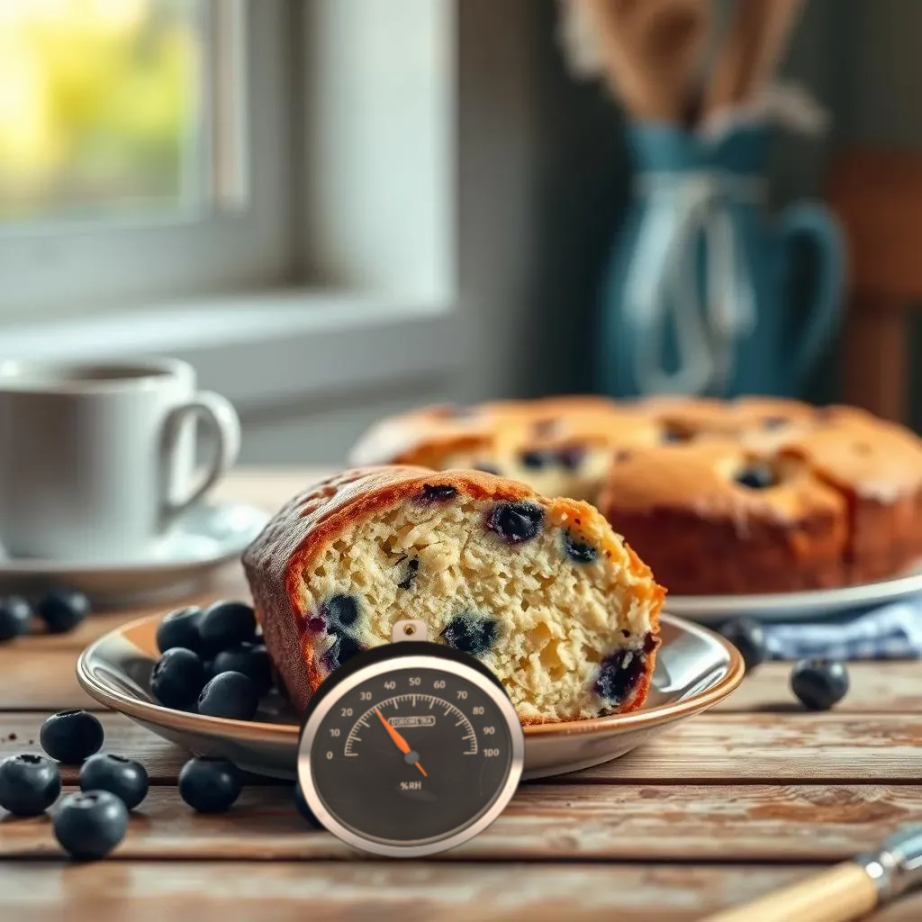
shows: 30 %
